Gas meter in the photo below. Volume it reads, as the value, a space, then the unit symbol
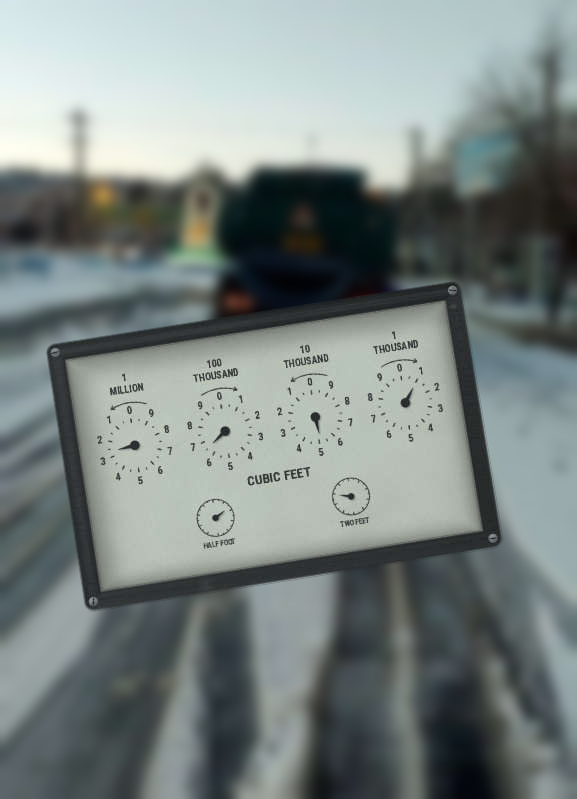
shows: 265100 ft³
